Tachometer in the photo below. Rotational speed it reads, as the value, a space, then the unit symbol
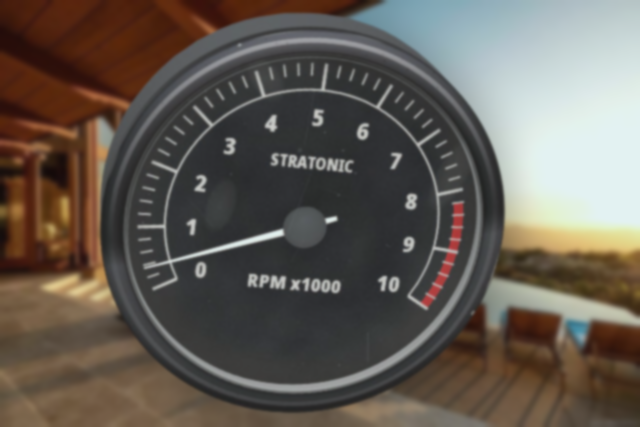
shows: 400 rpm
